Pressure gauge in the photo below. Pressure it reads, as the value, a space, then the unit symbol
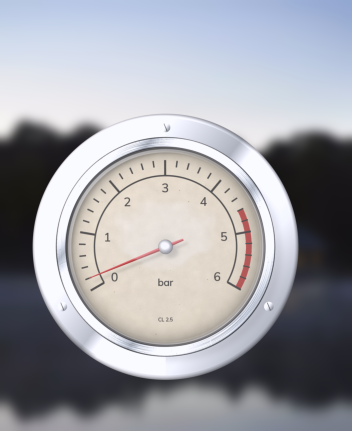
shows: 0.2 bar
